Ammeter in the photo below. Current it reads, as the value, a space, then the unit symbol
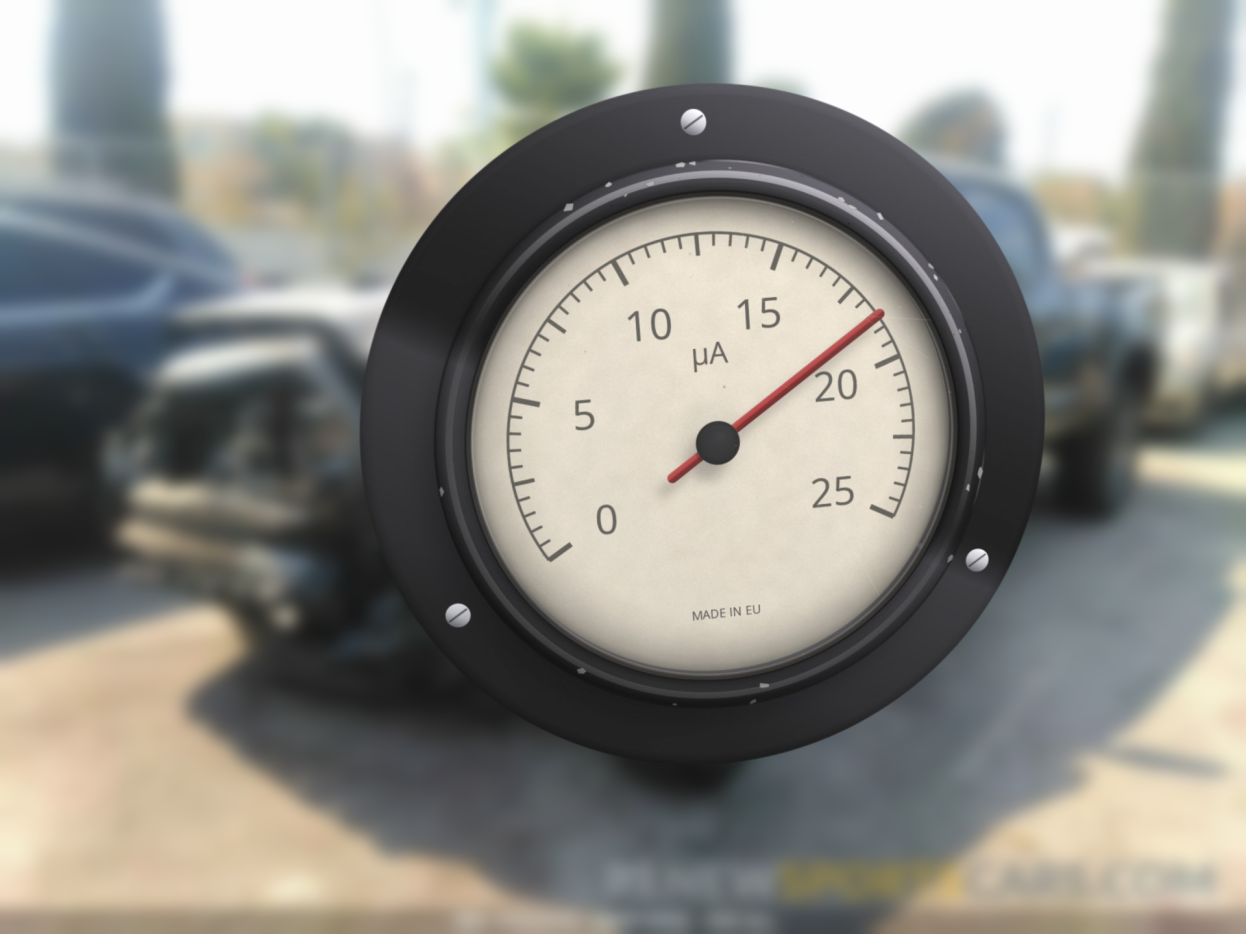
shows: 18.5 µA
